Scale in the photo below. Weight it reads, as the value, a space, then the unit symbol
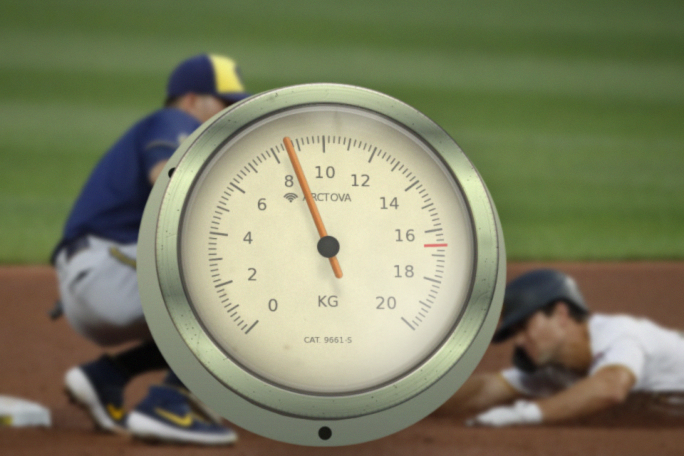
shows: 8.6 kg
